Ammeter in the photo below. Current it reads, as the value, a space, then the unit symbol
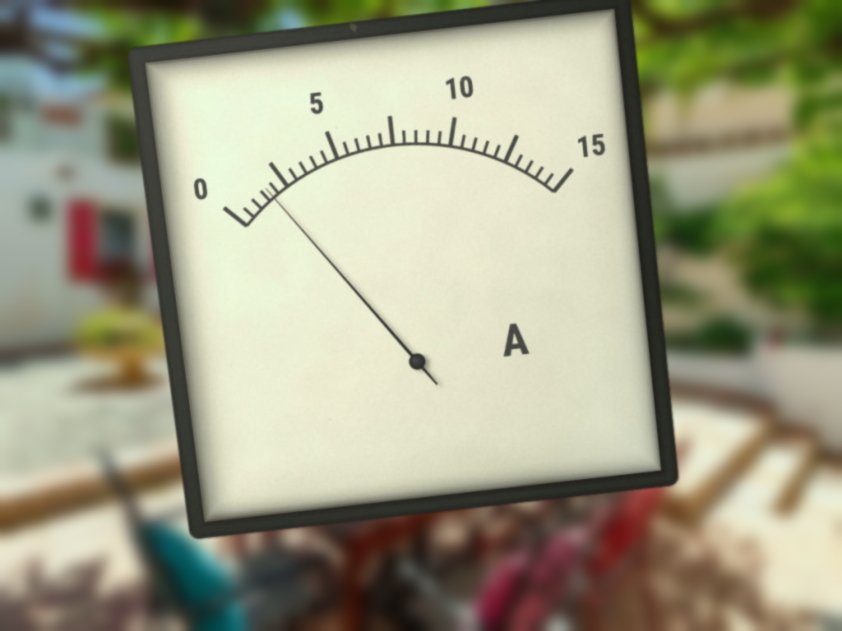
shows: 1.75 A
